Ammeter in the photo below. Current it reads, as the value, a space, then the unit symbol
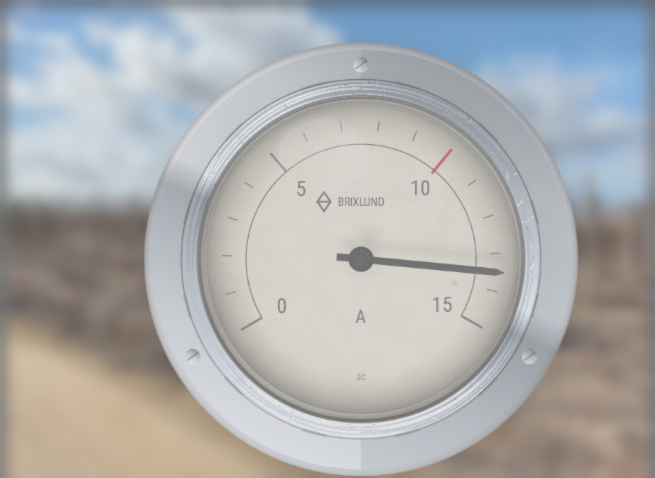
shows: 13.5 A
